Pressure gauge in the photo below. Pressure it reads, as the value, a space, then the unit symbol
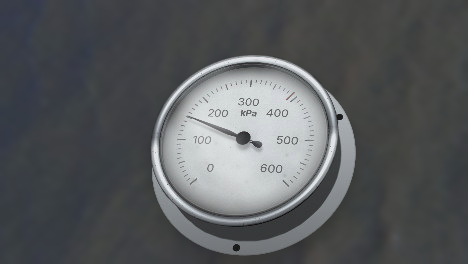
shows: 150 kPa
